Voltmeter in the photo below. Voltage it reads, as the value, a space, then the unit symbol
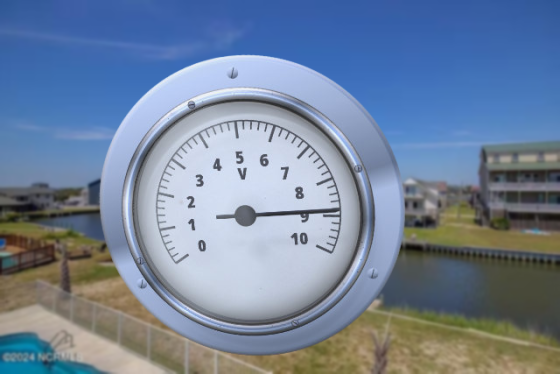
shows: 8.8 V
